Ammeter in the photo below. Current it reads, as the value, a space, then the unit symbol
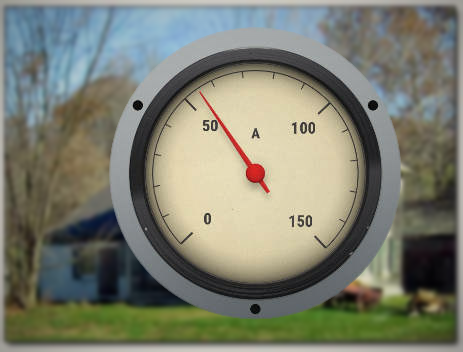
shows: 55 A
